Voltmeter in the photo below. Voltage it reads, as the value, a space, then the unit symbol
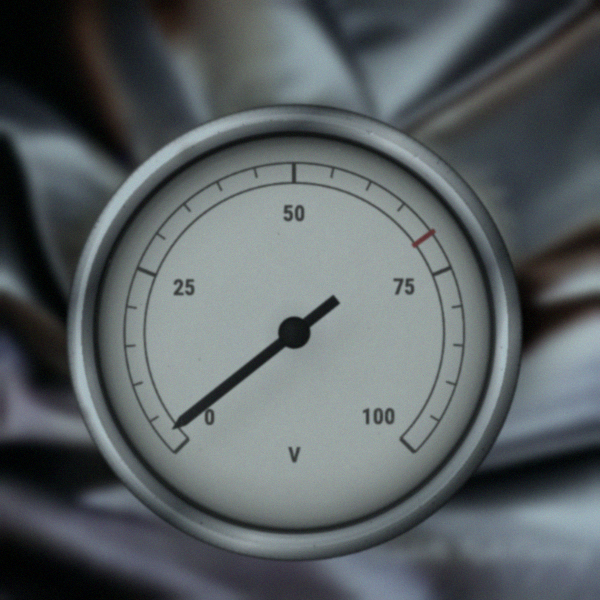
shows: 2.5 V
